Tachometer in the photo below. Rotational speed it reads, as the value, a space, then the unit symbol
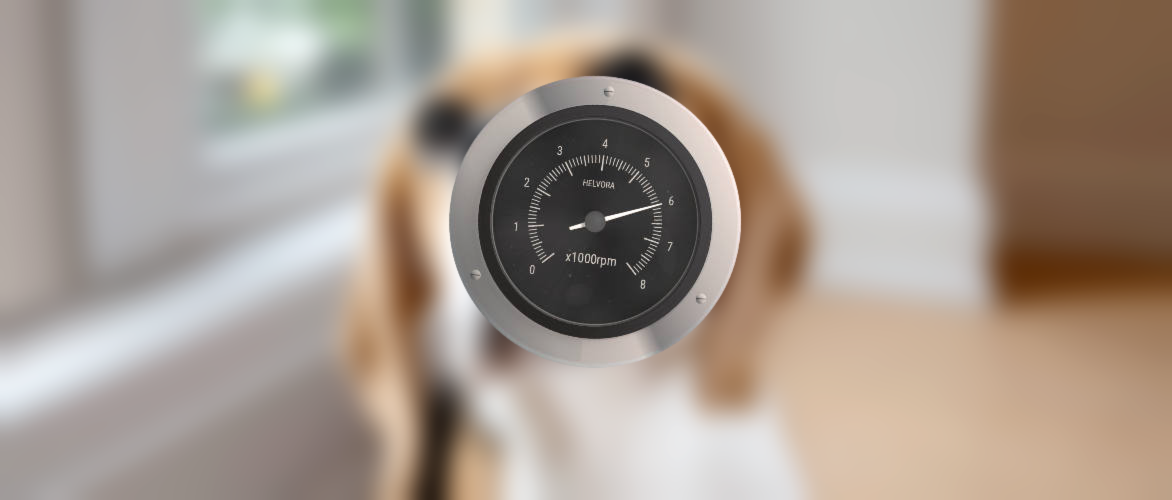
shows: 6000 rpm
